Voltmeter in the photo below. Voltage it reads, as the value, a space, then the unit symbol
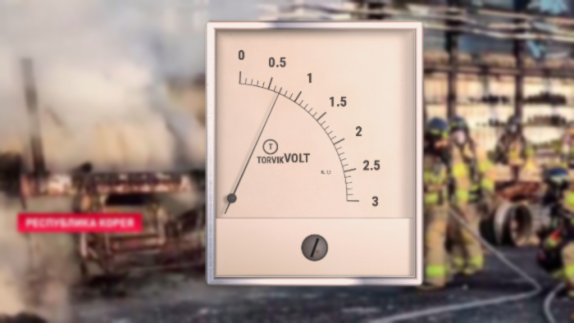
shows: 0.7 V
